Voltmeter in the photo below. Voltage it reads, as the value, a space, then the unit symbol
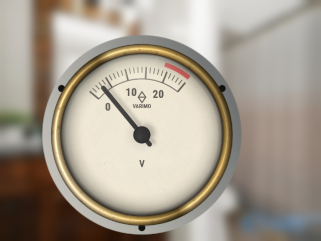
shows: 3 V
